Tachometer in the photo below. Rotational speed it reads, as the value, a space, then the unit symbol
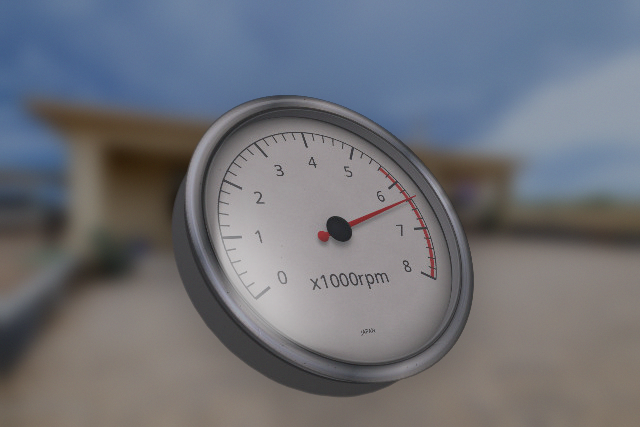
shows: 6400 rpm
